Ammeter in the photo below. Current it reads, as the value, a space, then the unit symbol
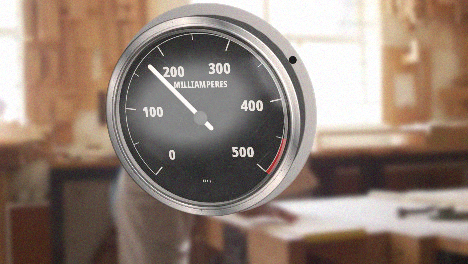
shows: 175 mA
